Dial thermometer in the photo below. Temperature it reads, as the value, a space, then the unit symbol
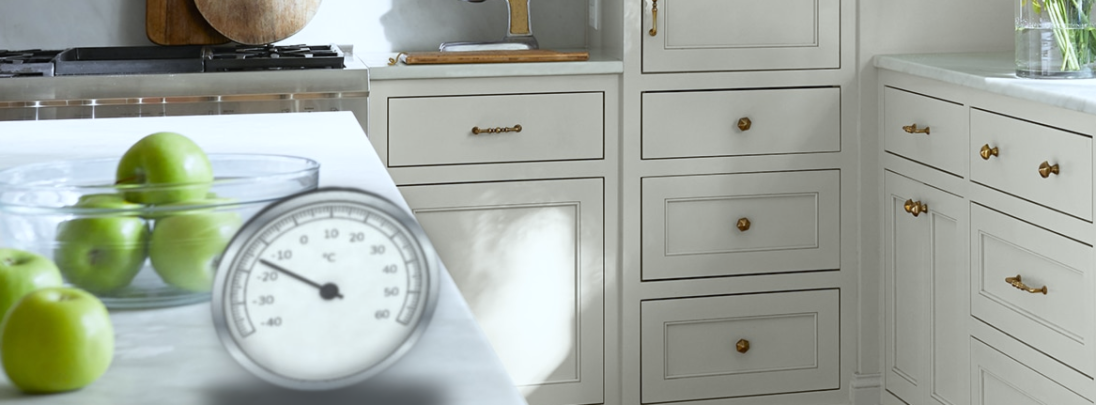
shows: -15 °C
